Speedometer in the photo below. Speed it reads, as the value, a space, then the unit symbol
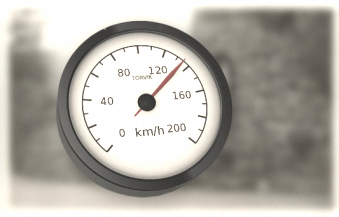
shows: 135 km/h
